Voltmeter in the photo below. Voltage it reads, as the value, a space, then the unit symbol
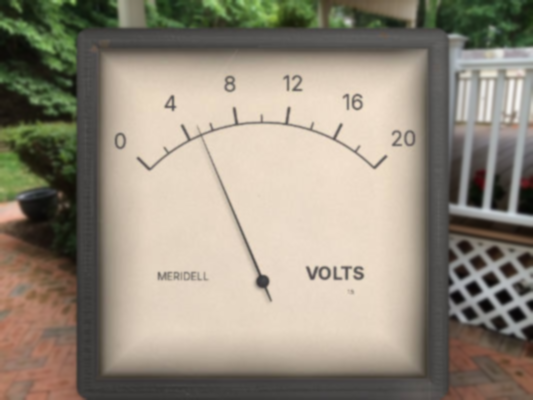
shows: 5 V
